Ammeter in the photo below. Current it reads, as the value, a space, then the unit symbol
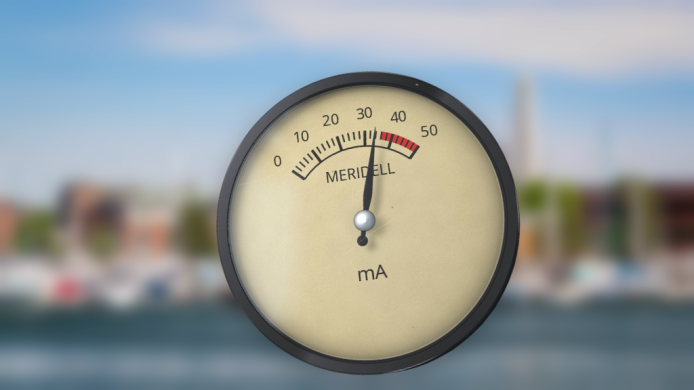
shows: 34 mA
